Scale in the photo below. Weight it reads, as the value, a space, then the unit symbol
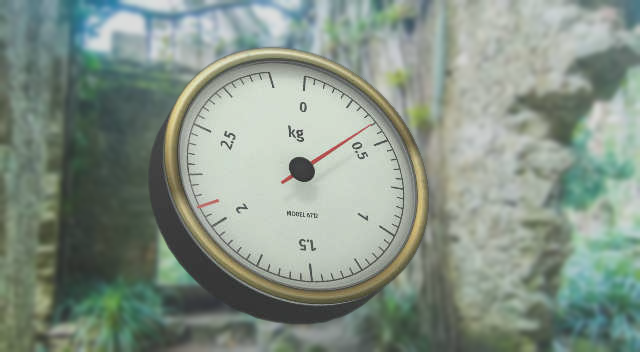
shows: 0.4 kg
